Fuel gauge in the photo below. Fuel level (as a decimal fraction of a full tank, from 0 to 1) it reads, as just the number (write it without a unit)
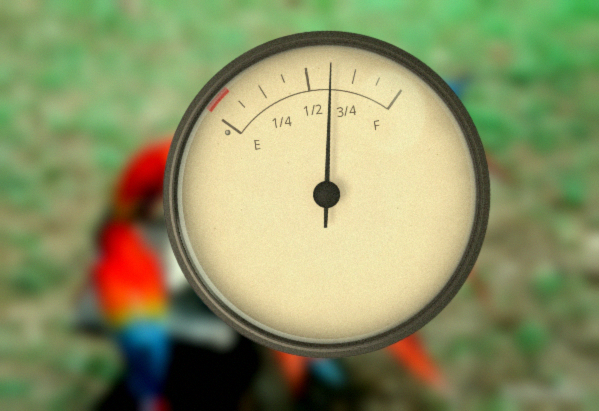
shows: 0.625
